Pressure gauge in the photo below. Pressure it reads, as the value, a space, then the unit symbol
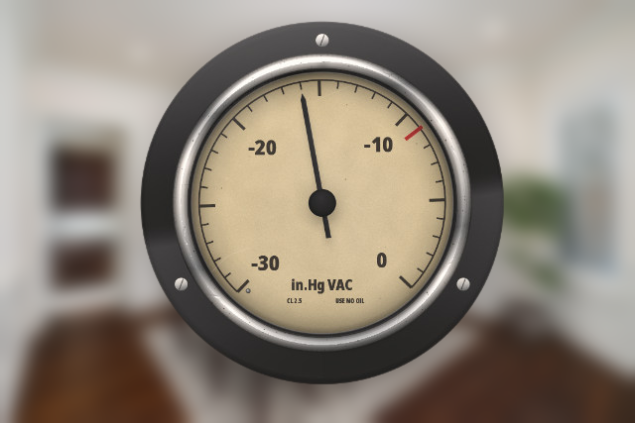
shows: -16 inHg
